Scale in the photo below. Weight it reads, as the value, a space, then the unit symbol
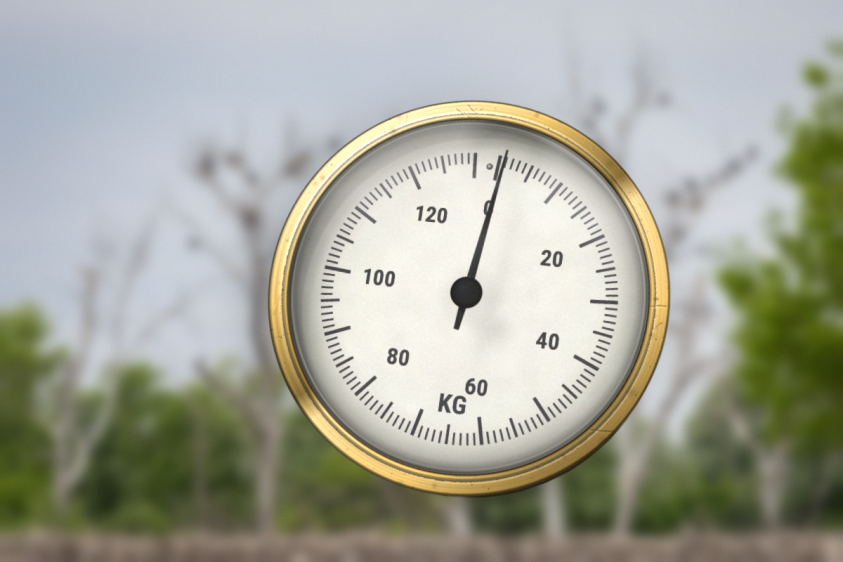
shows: 1 kg
